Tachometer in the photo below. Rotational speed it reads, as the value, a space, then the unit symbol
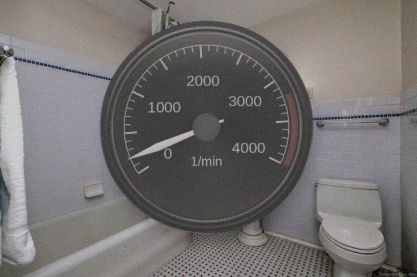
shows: 200 rpm
